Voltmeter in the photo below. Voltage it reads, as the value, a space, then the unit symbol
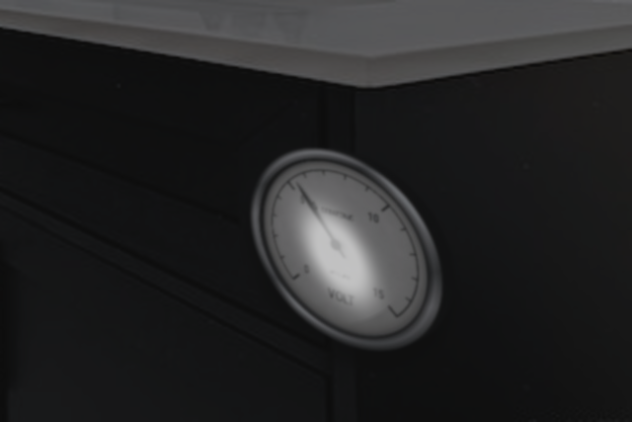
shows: 5.5 V
